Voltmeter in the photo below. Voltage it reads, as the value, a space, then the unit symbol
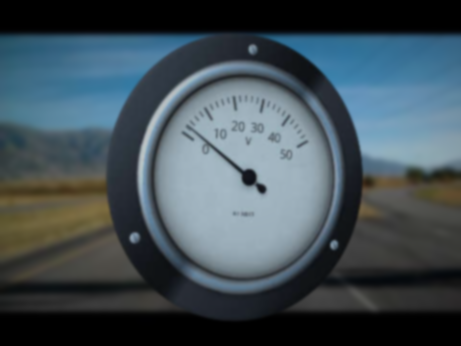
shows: 2 V
